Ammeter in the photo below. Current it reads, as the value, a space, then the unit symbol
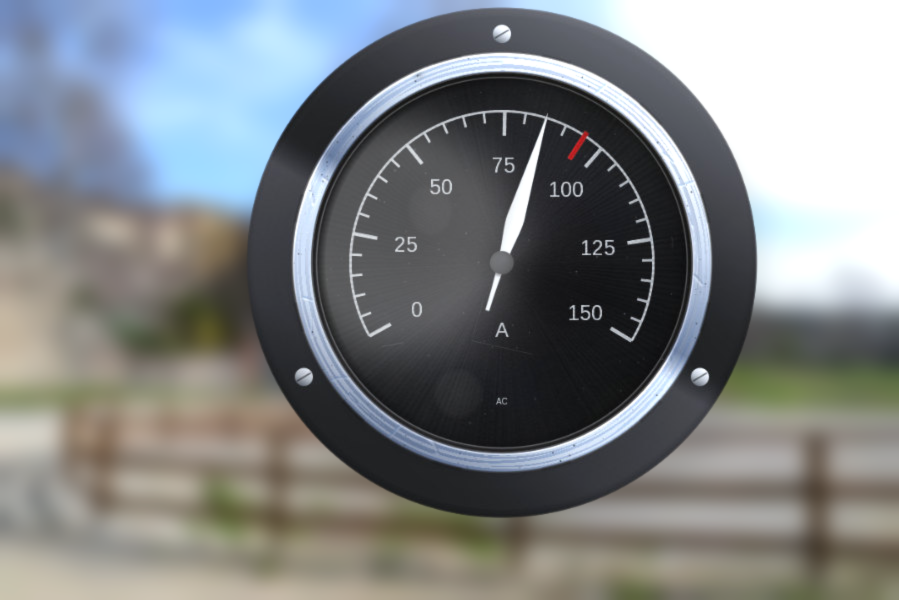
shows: 85 A
